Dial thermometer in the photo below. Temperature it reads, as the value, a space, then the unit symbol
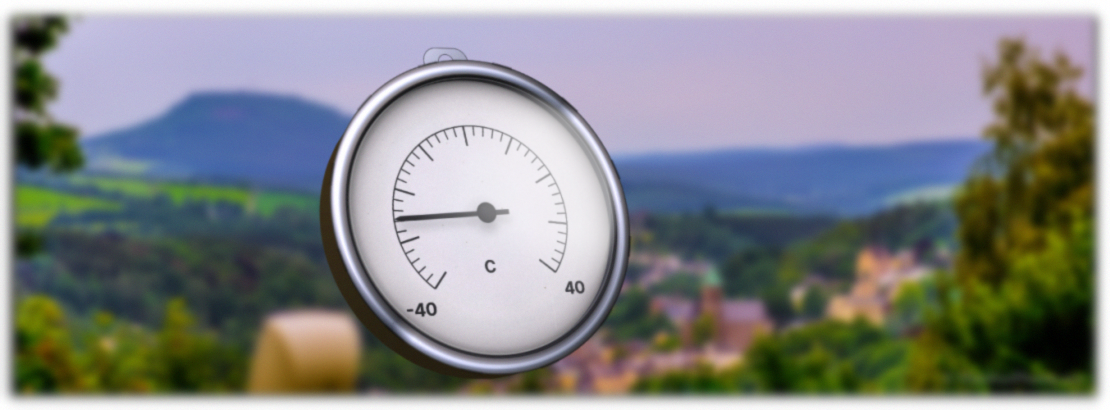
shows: -26 °C
